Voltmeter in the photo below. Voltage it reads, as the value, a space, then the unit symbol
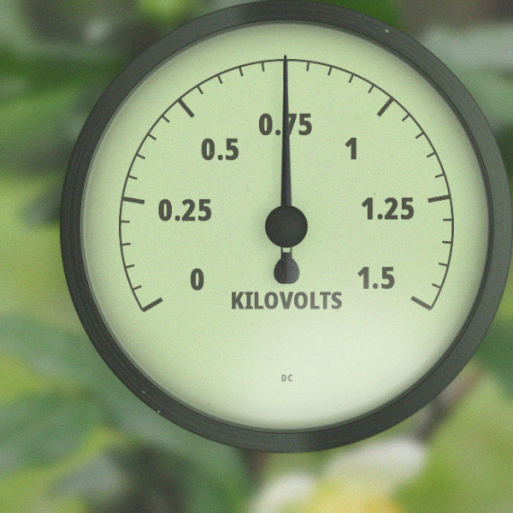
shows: 0.75 kV
